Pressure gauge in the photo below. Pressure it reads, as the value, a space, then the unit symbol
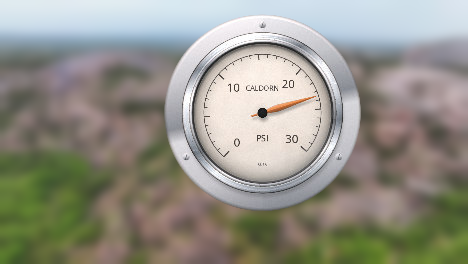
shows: 23.5 psi
